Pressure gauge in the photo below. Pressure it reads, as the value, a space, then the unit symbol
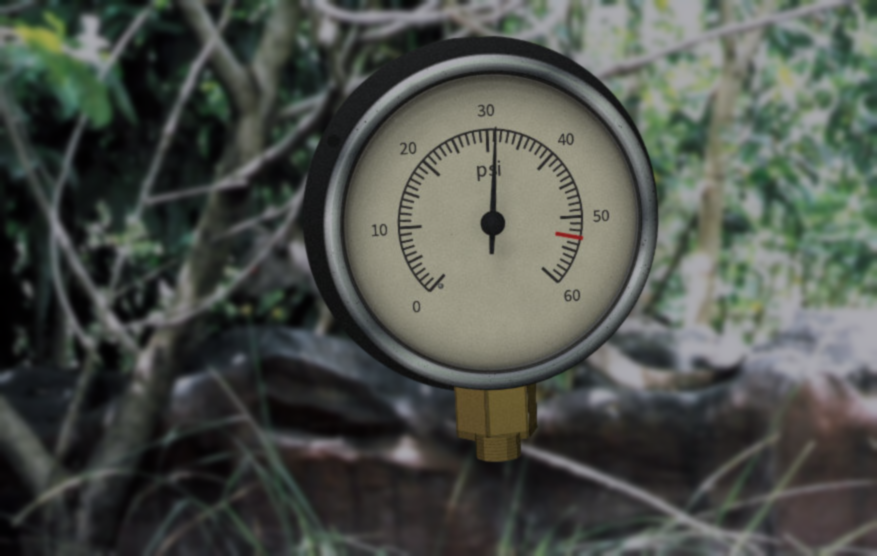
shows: 31 psi
